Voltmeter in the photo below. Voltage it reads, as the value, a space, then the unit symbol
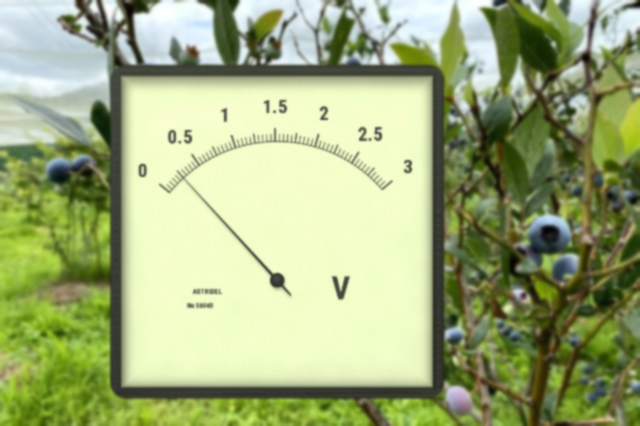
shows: 0.25 V
